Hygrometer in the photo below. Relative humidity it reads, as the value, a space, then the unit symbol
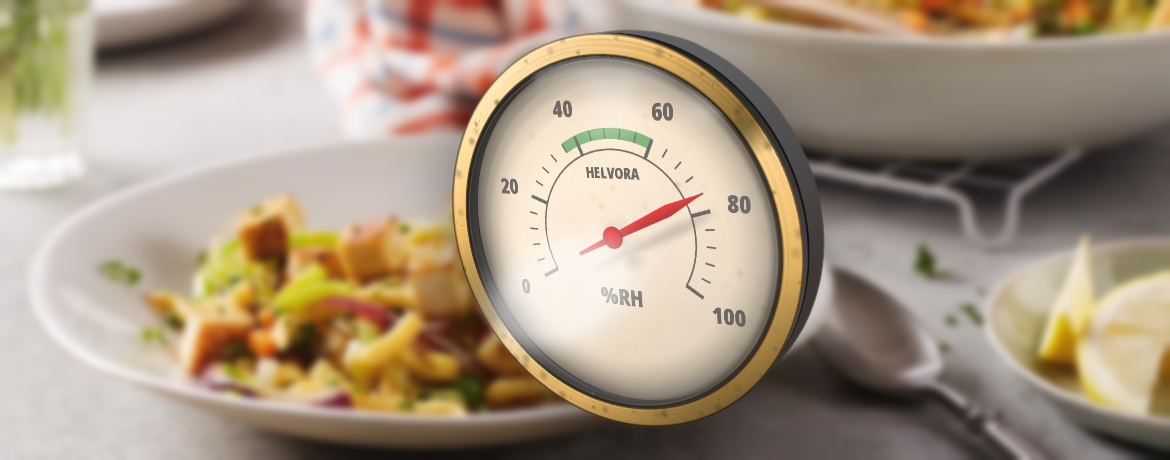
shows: 76 %
